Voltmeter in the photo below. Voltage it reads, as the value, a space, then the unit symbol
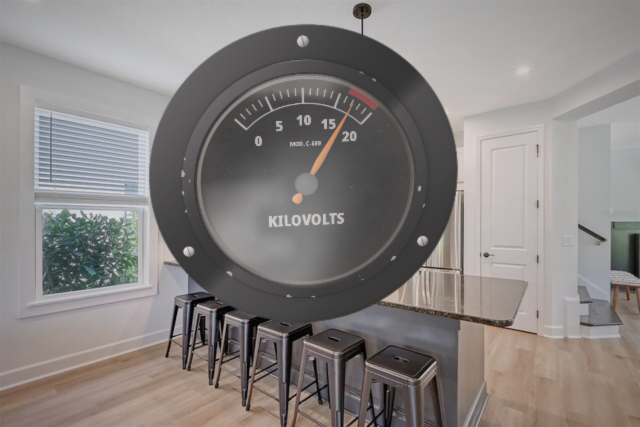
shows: 17 kV
